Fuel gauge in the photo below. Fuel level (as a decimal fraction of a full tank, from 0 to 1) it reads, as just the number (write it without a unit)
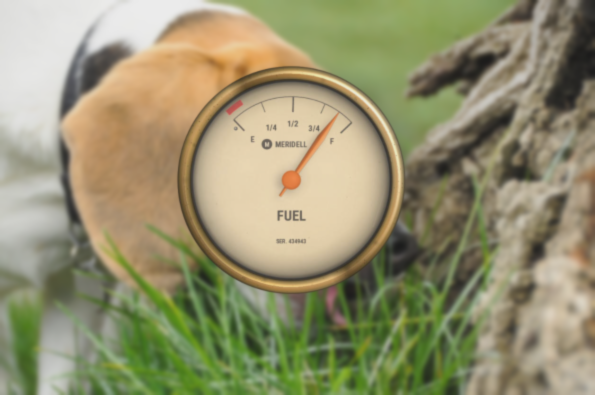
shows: 0.875
